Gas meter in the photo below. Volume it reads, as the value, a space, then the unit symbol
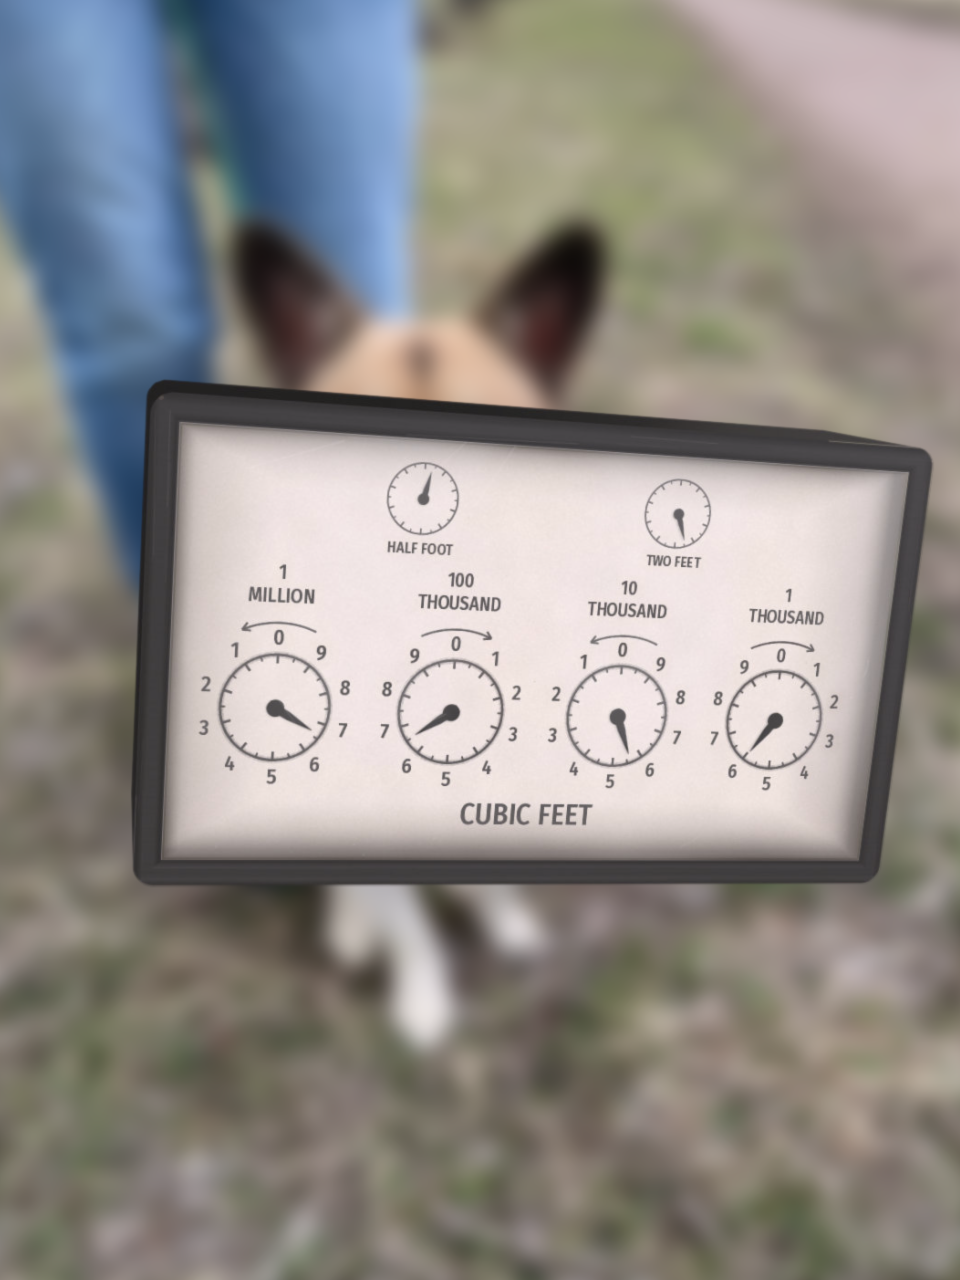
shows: 665600 ft³
